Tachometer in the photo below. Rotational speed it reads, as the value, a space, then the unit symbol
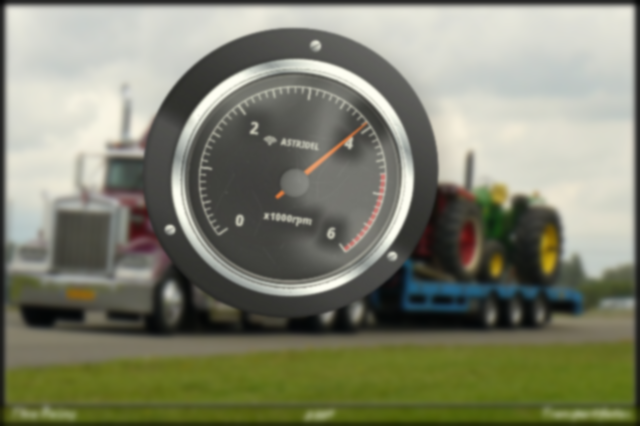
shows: 3900 rpm
